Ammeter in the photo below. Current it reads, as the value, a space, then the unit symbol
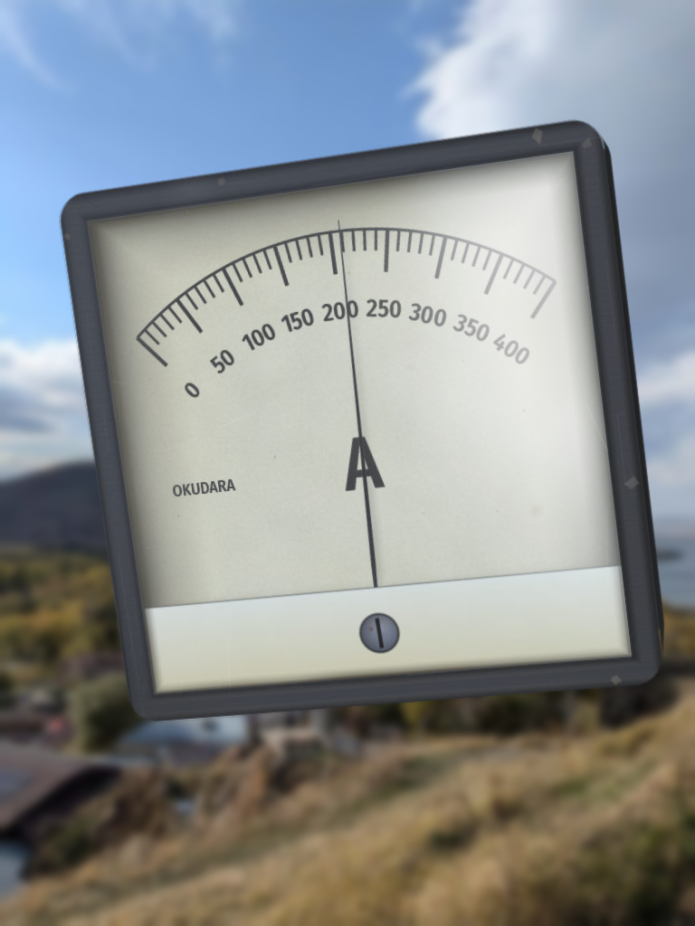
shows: 210 A
